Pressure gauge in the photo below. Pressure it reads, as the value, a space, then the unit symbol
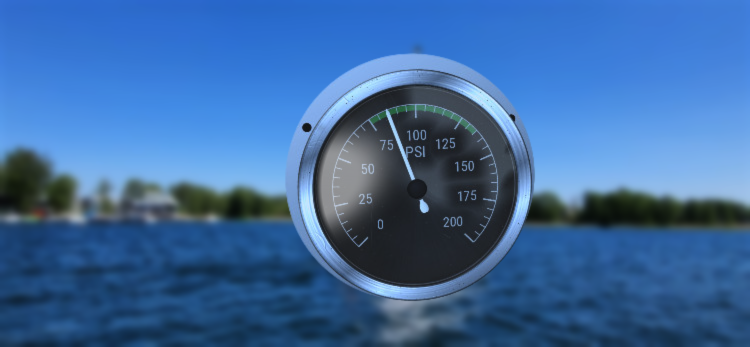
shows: 85 psi
